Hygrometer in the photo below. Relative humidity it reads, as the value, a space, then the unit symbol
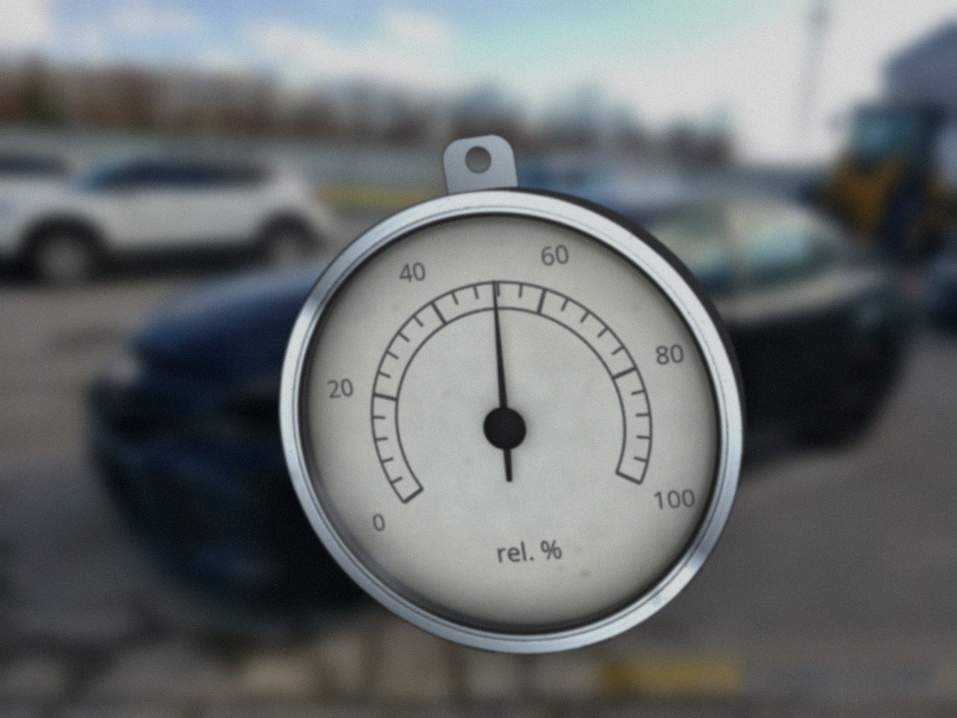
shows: 52 %
